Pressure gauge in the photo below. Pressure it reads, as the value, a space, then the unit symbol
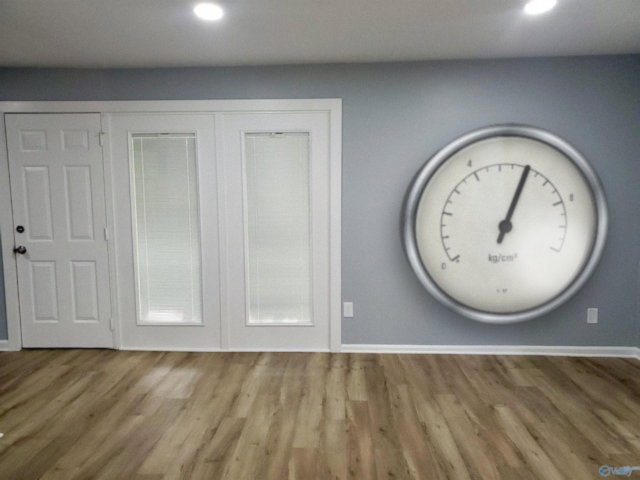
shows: 6 kg/cm²
